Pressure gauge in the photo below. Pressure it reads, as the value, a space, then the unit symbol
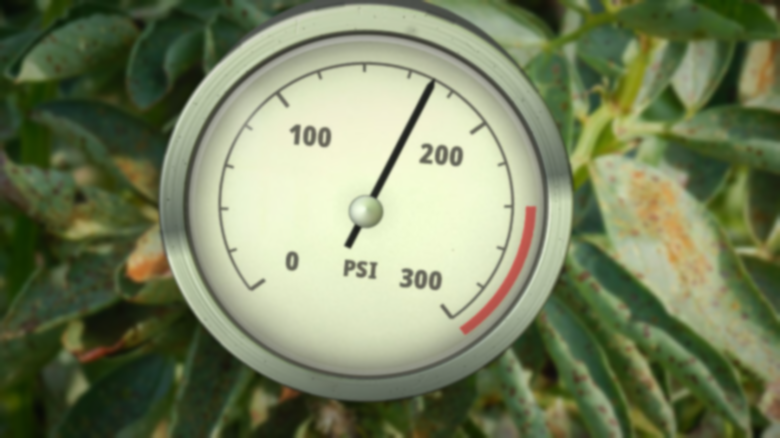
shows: 170 psi
